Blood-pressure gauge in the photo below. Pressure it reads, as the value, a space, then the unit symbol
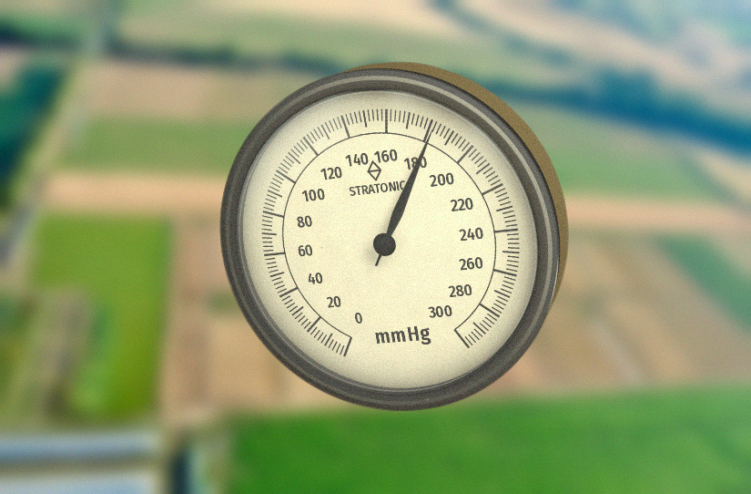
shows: 182 mmHg
